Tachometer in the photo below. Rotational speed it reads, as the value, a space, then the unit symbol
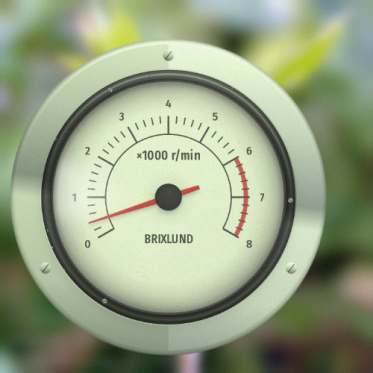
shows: 400 rpm
